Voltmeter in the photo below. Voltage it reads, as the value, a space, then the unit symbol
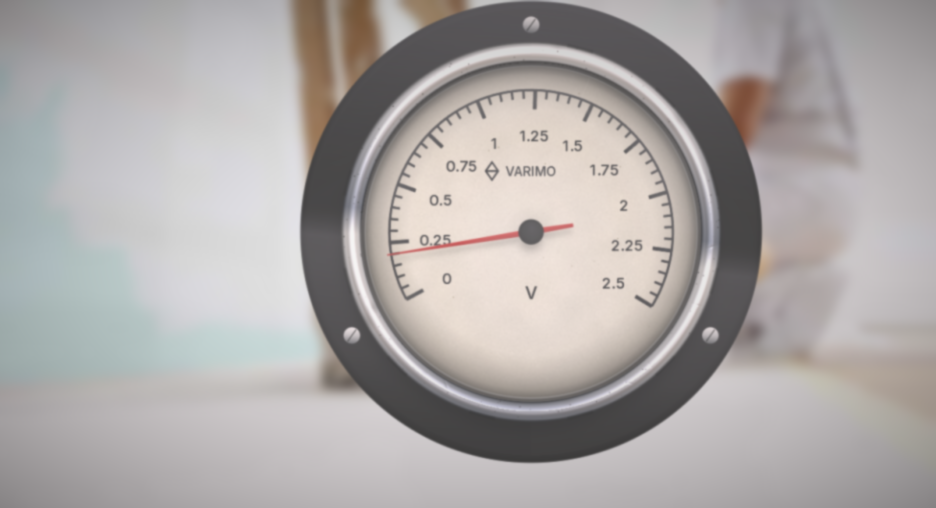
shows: 0.2 V
